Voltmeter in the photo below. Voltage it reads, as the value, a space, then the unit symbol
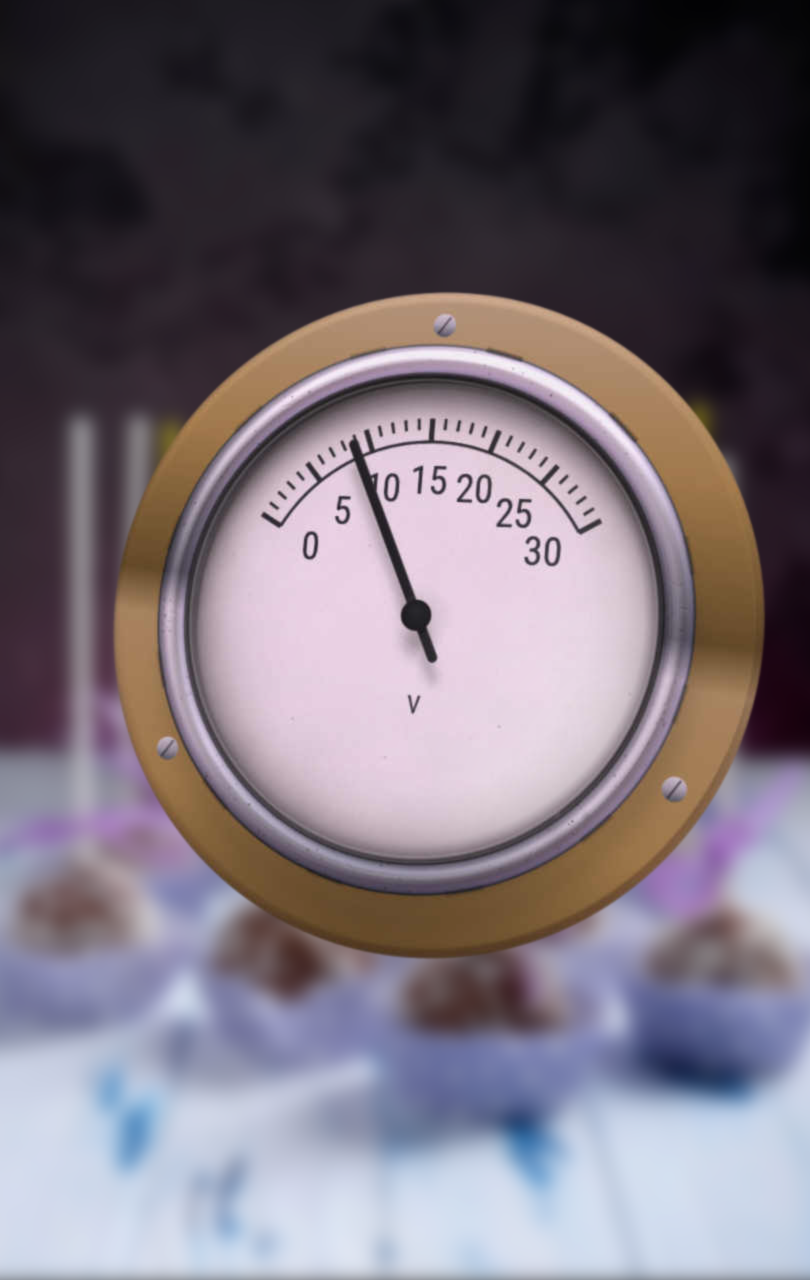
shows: 9 V
